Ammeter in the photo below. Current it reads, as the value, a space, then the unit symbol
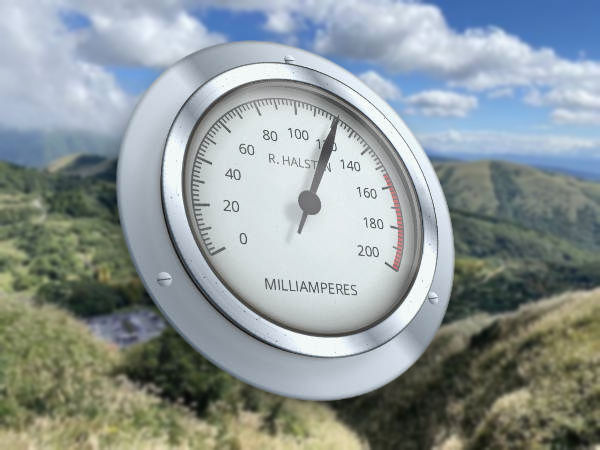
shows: 120 mA
